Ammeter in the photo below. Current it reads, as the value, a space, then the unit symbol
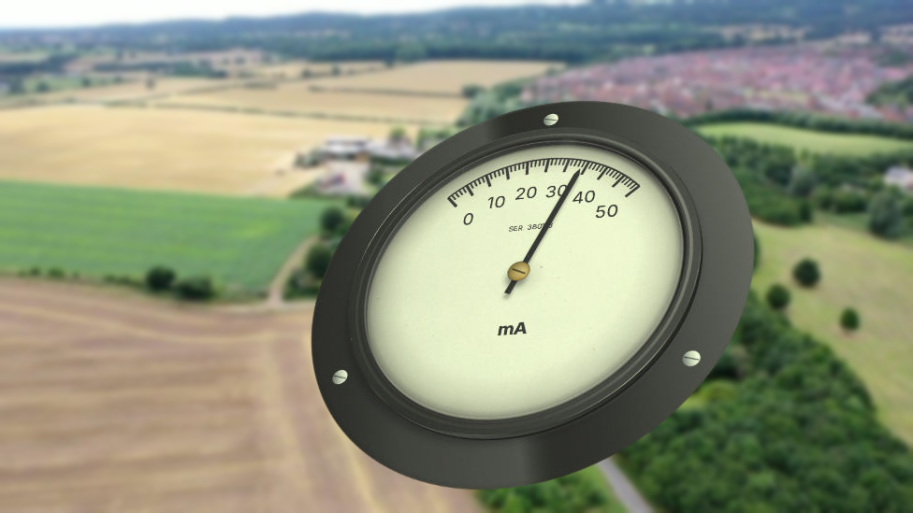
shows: 35 mA
